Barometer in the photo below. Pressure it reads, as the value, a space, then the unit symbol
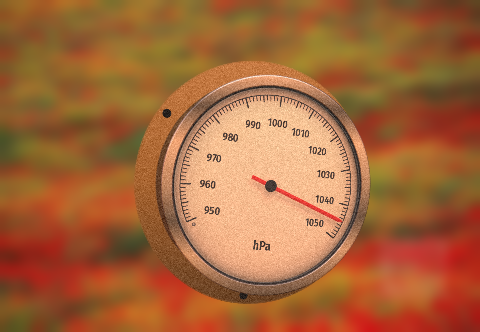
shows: 1045 hPa
